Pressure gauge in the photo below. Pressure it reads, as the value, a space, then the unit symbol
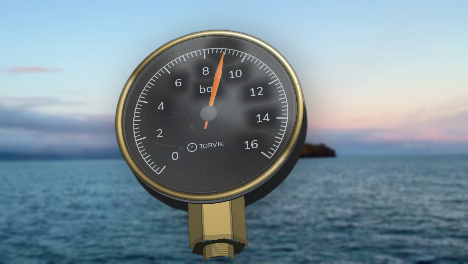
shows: 9 bar
